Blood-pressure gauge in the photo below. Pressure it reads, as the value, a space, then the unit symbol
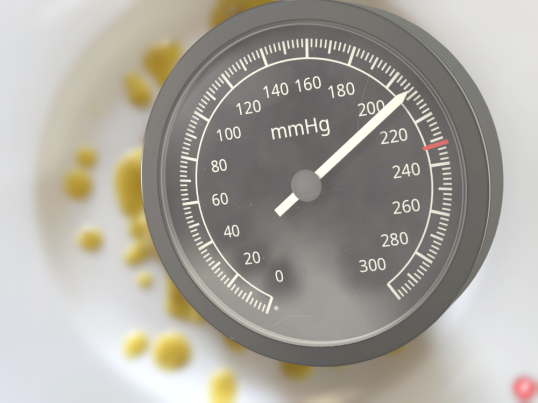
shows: 208 mmHg
